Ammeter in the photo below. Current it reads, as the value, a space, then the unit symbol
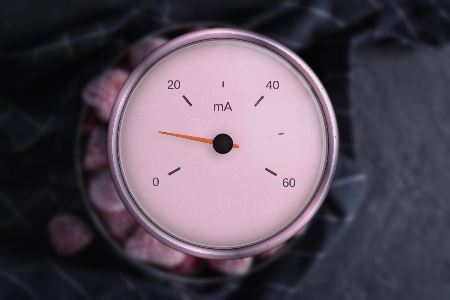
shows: 10 mA
